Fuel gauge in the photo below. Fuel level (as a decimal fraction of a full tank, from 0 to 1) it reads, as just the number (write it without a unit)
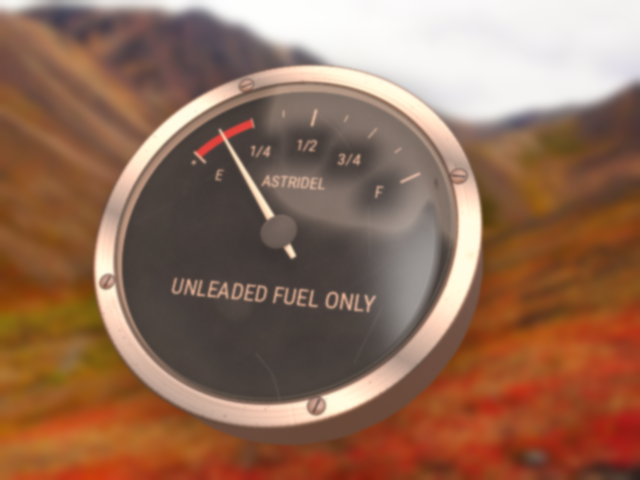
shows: 0.125
